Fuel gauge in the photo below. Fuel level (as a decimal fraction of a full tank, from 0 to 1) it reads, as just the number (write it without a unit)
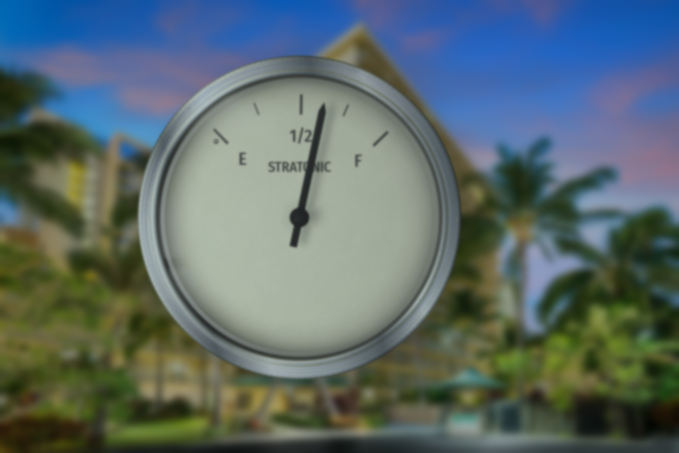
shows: 0.625
